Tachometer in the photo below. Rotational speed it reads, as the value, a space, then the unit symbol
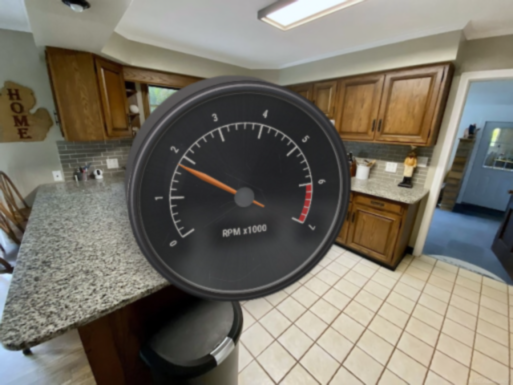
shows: 1800 rpm
